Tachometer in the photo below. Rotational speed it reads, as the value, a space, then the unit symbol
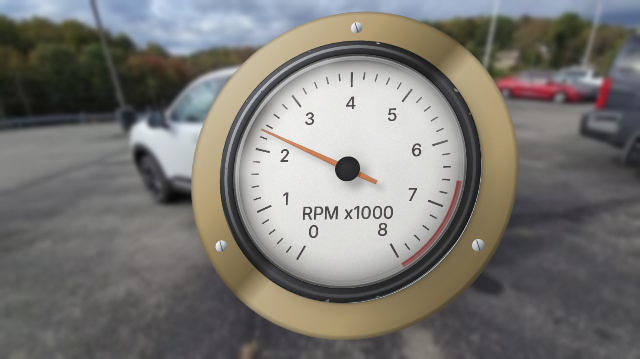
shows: 2300 rpm
